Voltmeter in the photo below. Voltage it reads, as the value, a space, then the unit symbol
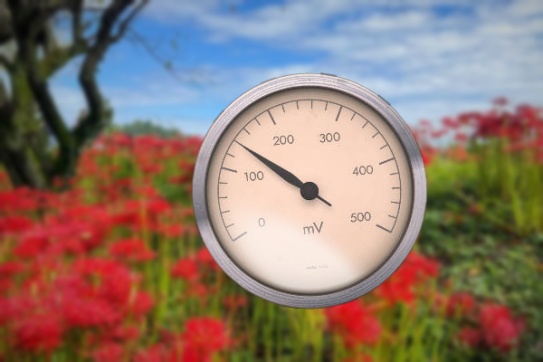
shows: 140 mV
